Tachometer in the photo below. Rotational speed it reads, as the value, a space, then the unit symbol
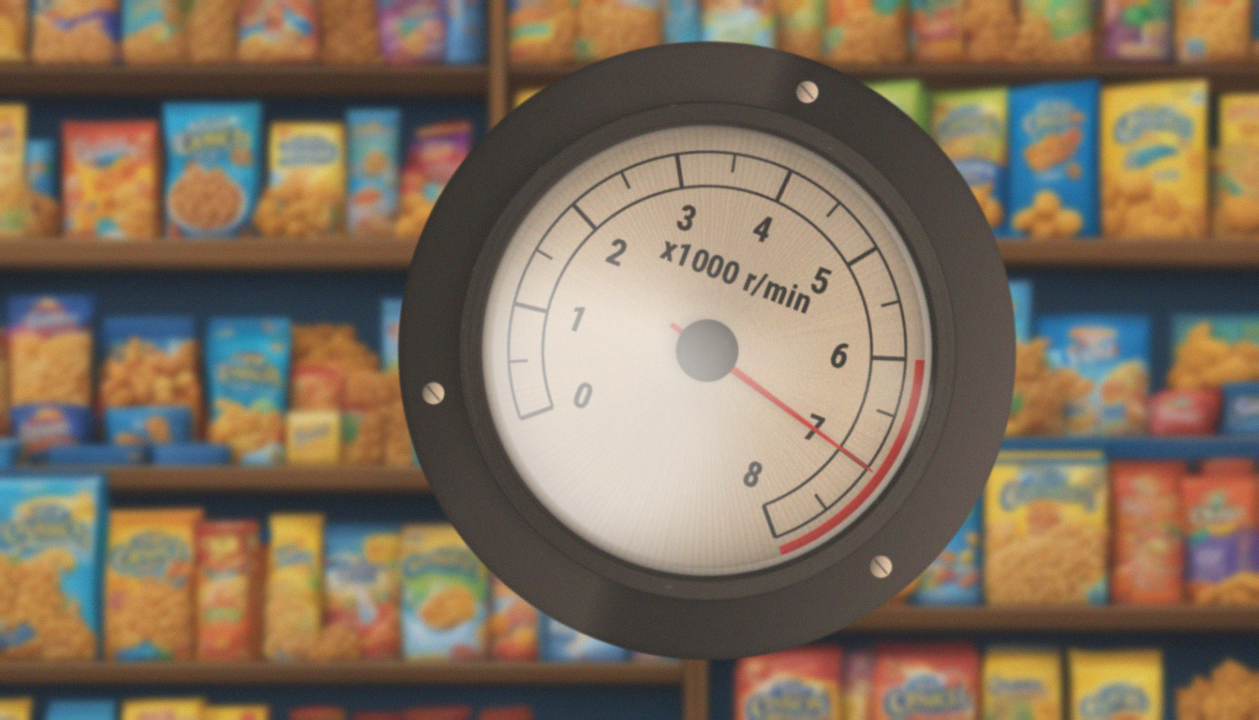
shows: 7000 rpm
